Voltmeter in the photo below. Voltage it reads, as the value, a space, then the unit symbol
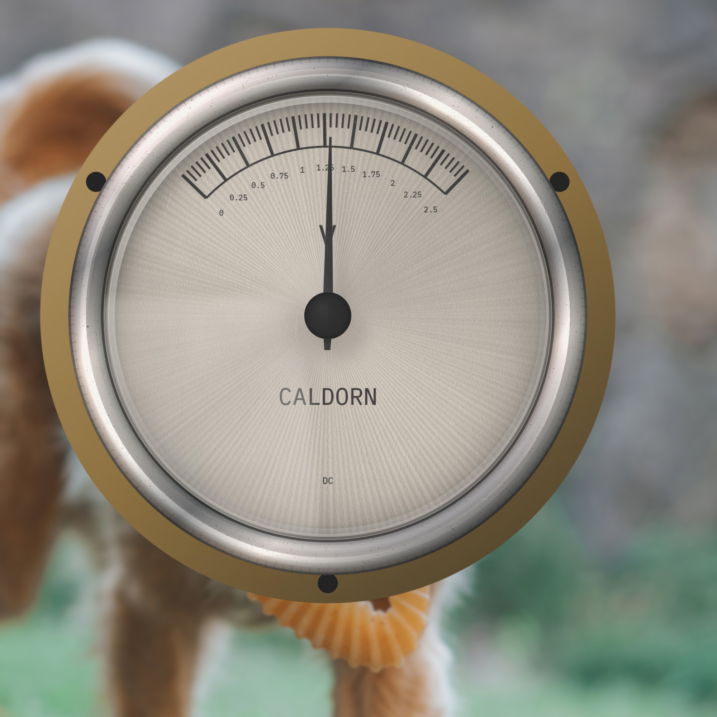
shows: 1.3 V
